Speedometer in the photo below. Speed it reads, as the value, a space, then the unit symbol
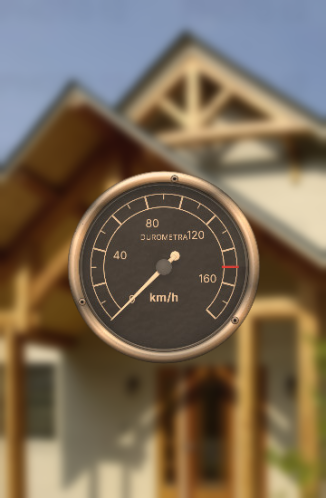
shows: 0 km/h
